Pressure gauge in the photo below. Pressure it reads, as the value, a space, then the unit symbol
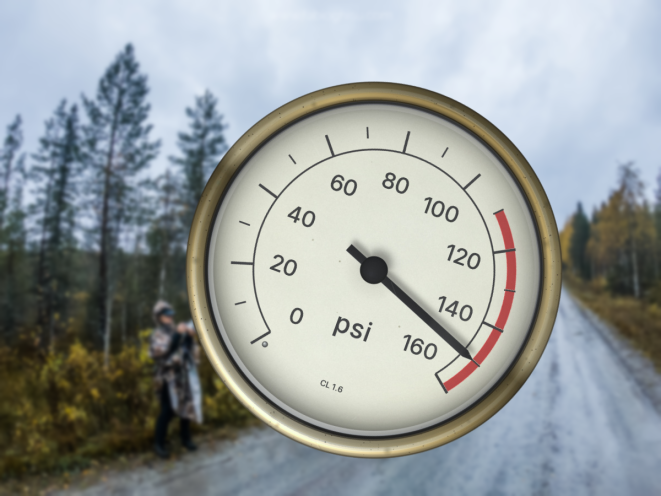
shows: 150 psi
